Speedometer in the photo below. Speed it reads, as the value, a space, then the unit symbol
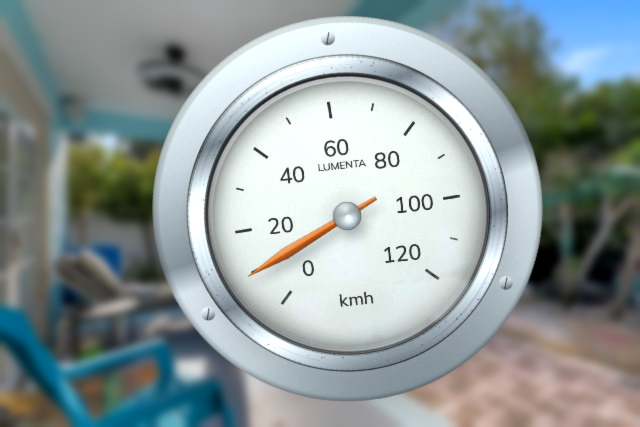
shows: 10 km/h
